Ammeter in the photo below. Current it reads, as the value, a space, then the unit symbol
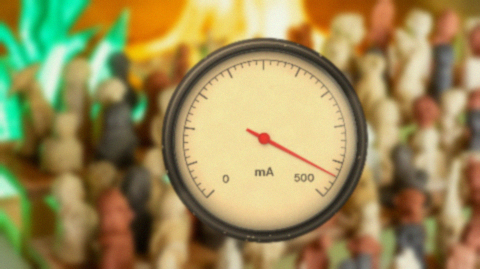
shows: 470 mA
